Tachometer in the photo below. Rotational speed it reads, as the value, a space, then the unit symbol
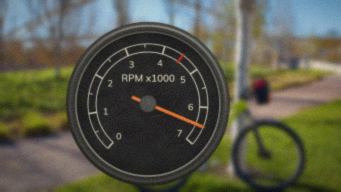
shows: 6500 rpm
